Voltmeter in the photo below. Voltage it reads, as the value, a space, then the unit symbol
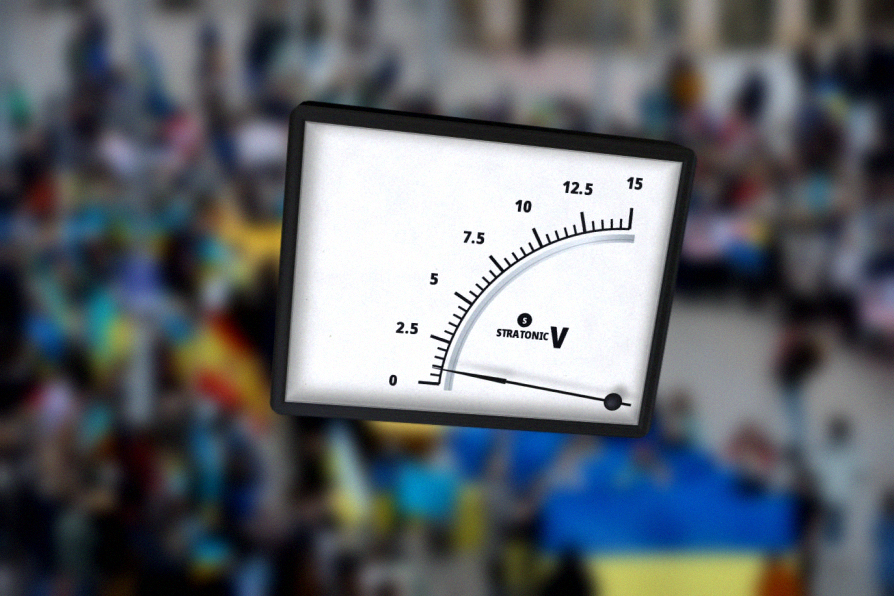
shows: 1 V
